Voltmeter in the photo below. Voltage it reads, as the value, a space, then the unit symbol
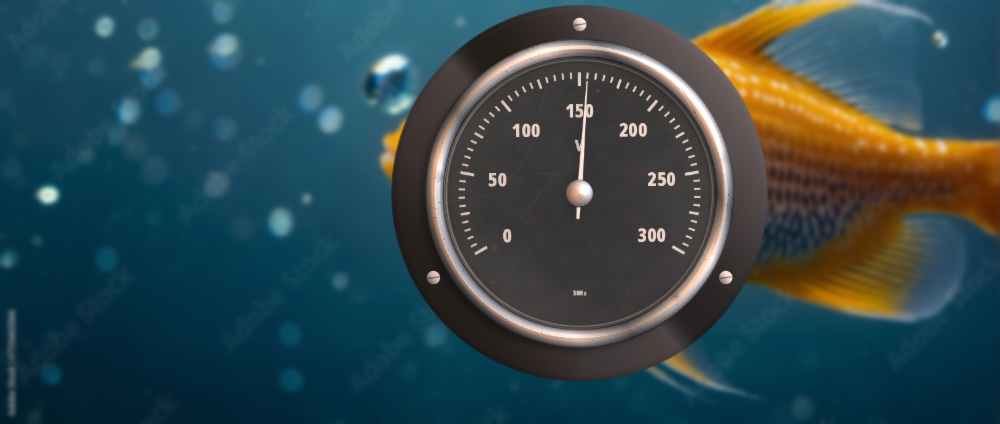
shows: 155 V
